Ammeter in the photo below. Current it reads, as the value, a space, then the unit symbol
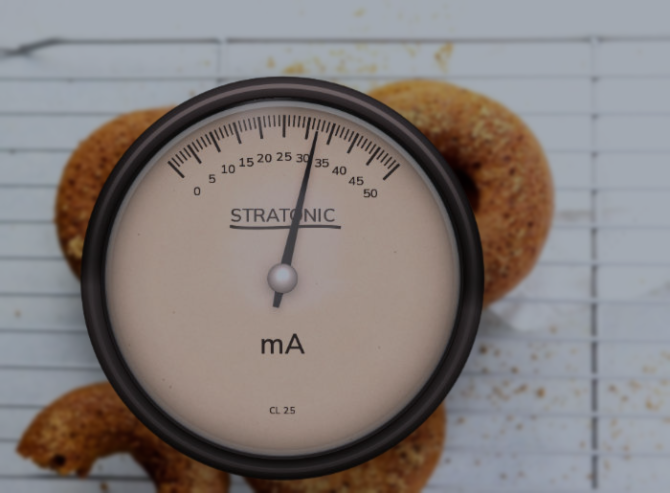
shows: 32 mA
